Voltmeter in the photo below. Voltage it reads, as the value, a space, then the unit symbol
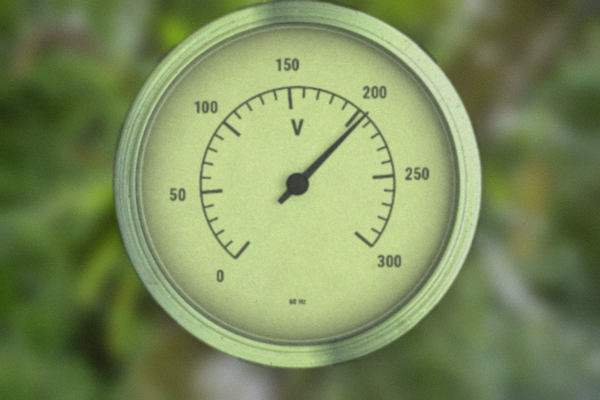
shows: 205 V
